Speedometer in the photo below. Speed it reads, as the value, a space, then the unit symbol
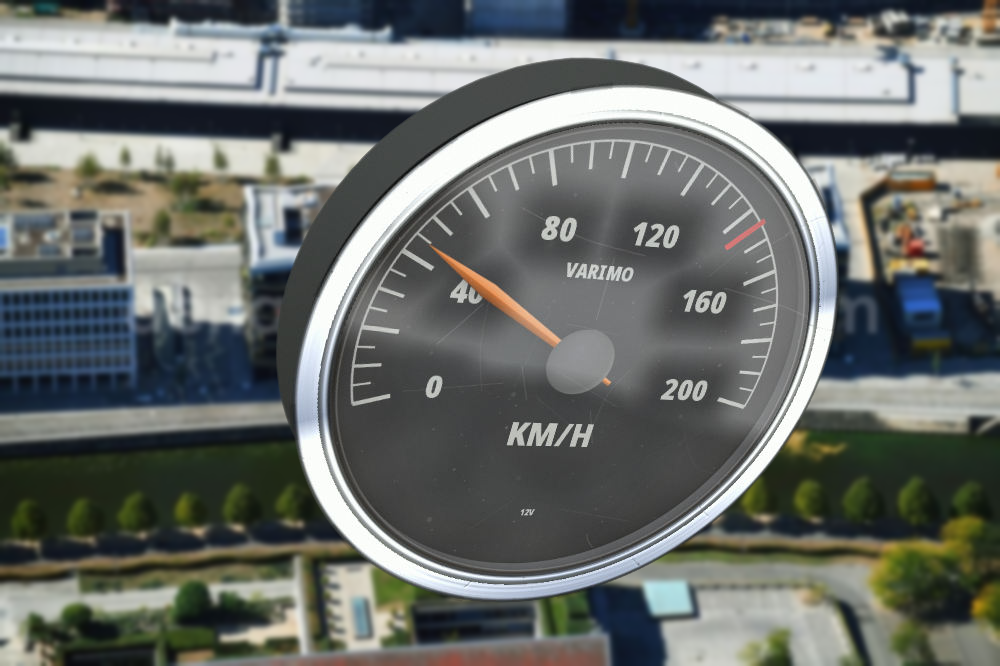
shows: 45 km/h
